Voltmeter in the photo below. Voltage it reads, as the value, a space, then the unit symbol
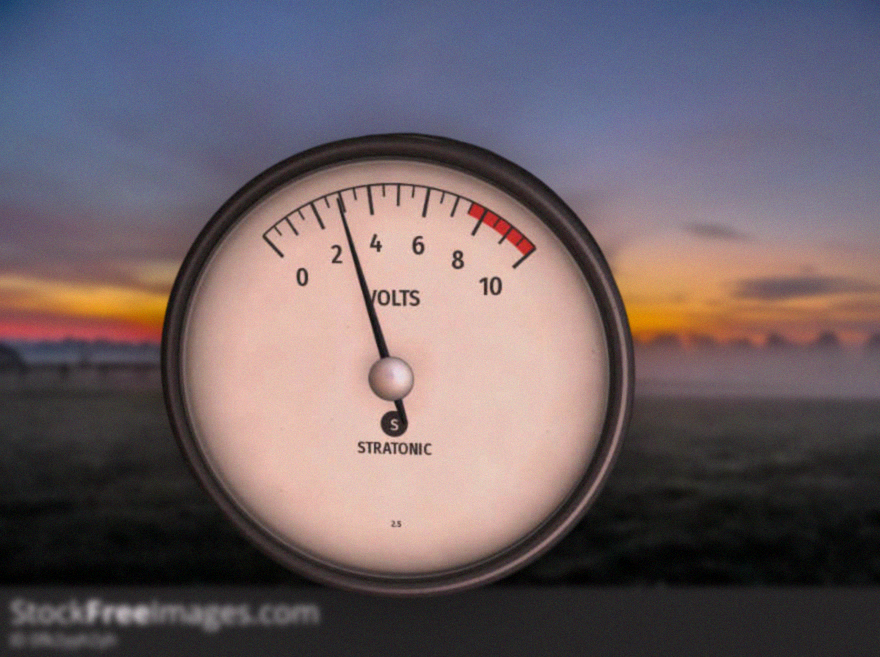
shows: 3 V
